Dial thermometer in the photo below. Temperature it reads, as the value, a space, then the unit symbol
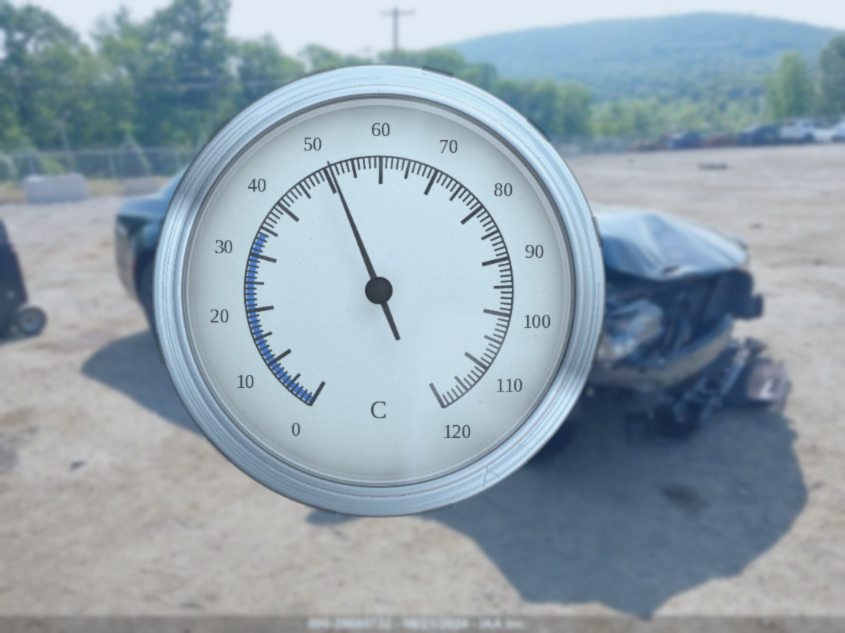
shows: 51 °C
